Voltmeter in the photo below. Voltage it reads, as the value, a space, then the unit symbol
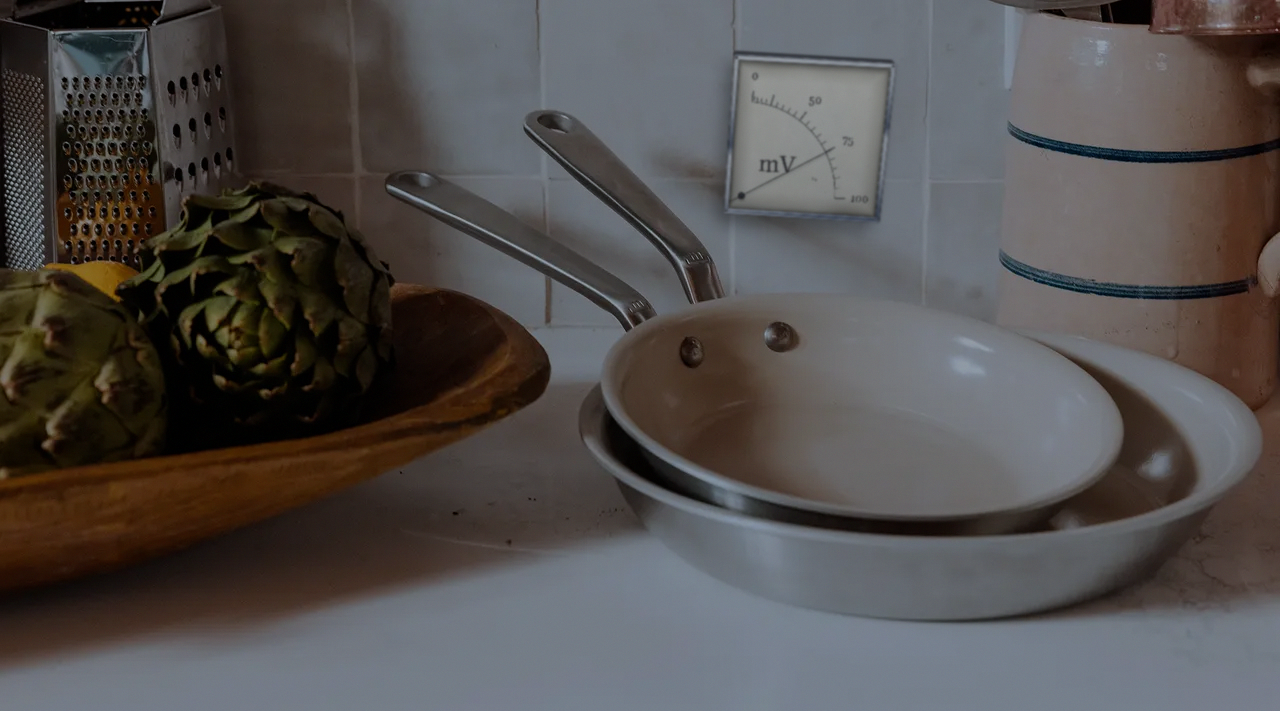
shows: 75 mV
